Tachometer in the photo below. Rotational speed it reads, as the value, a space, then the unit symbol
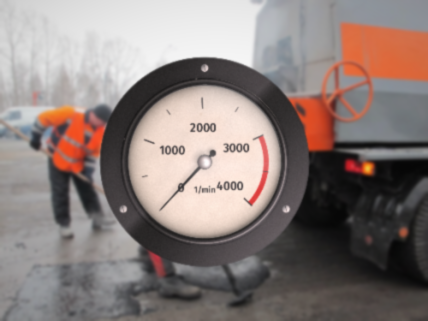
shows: 0 rpm
